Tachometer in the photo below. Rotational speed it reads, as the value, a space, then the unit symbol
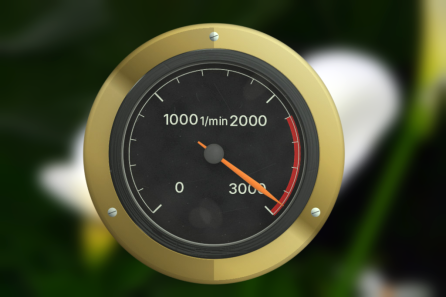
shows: 2900 rpm
